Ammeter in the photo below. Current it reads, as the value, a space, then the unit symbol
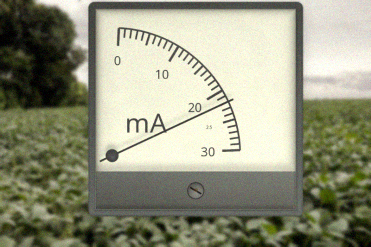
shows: 22 mA
